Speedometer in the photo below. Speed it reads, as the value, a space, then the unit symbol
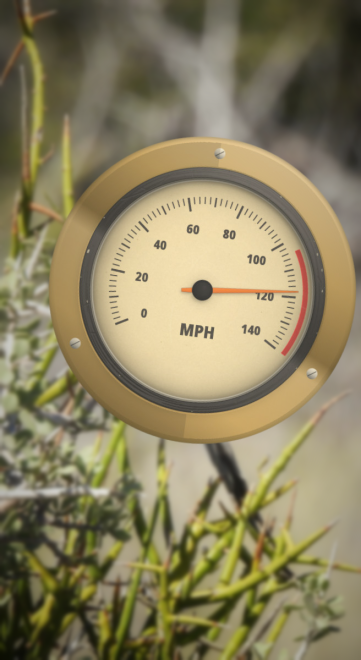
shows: 118 mph
